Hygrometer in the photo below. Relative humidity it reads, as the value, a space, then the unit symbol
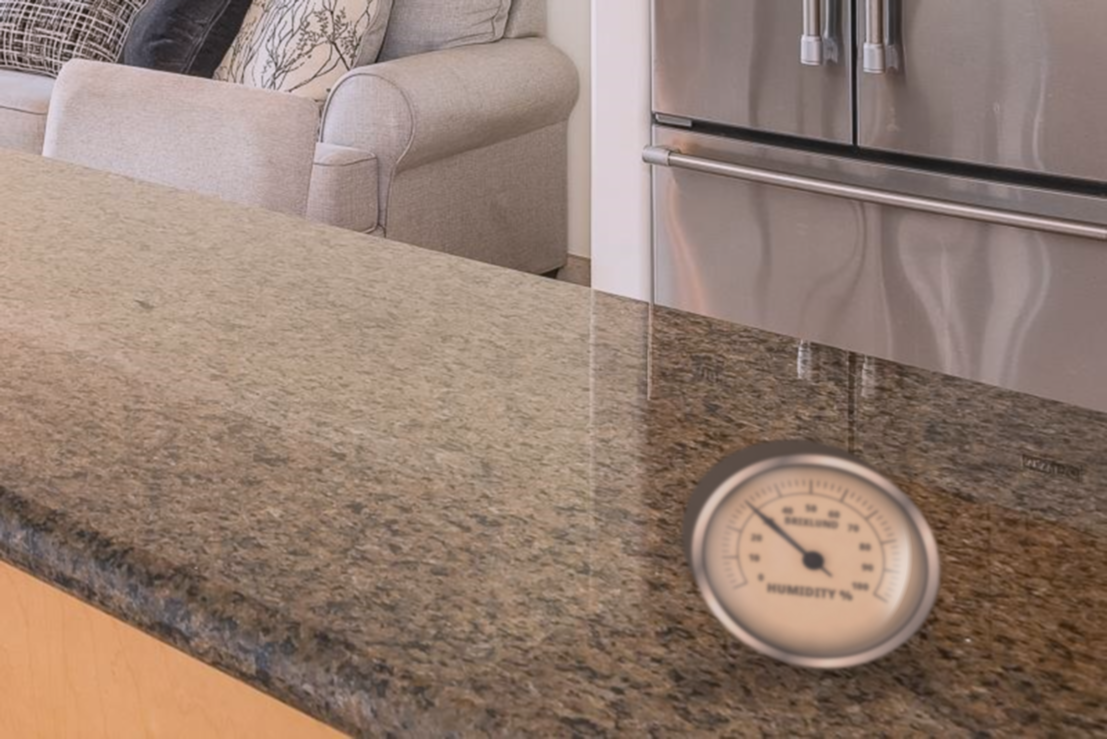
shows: 30 %
